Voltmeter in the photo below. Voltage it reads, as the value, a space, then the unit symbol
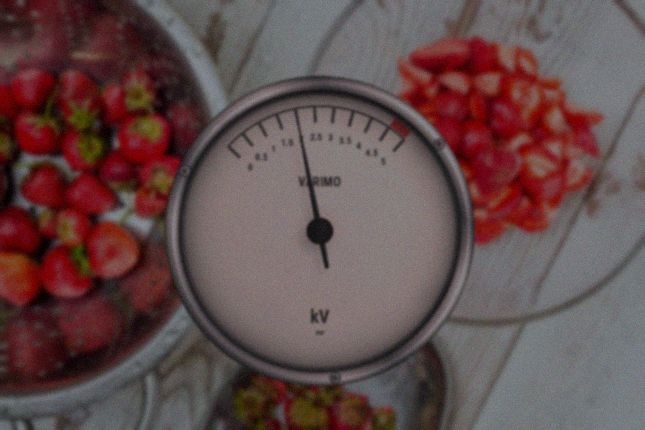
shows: 2 kV
